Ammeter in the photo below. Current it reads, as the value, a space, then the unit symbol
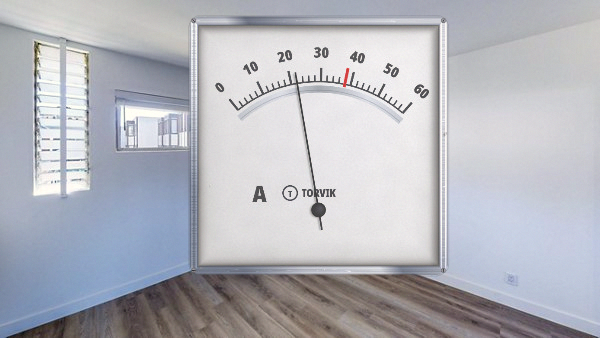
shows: 22 A
